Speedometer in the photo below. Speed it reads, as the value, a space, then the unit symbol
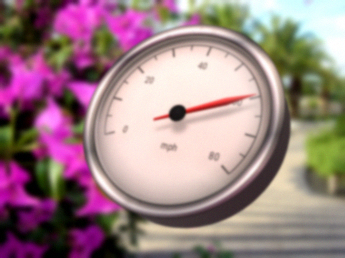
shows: 60 mph
